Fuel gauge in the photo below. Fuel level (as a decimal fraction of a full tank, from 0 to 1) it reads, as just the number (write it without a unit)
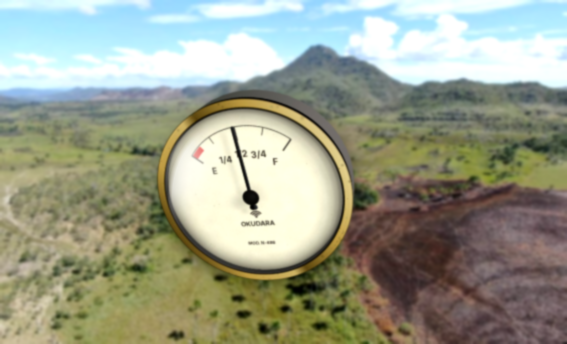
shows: 0.5
